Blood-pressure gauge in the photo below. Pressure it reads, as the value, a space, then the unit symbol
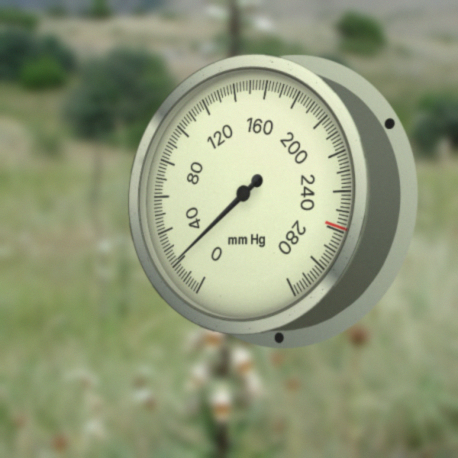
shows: 20 mmHg
